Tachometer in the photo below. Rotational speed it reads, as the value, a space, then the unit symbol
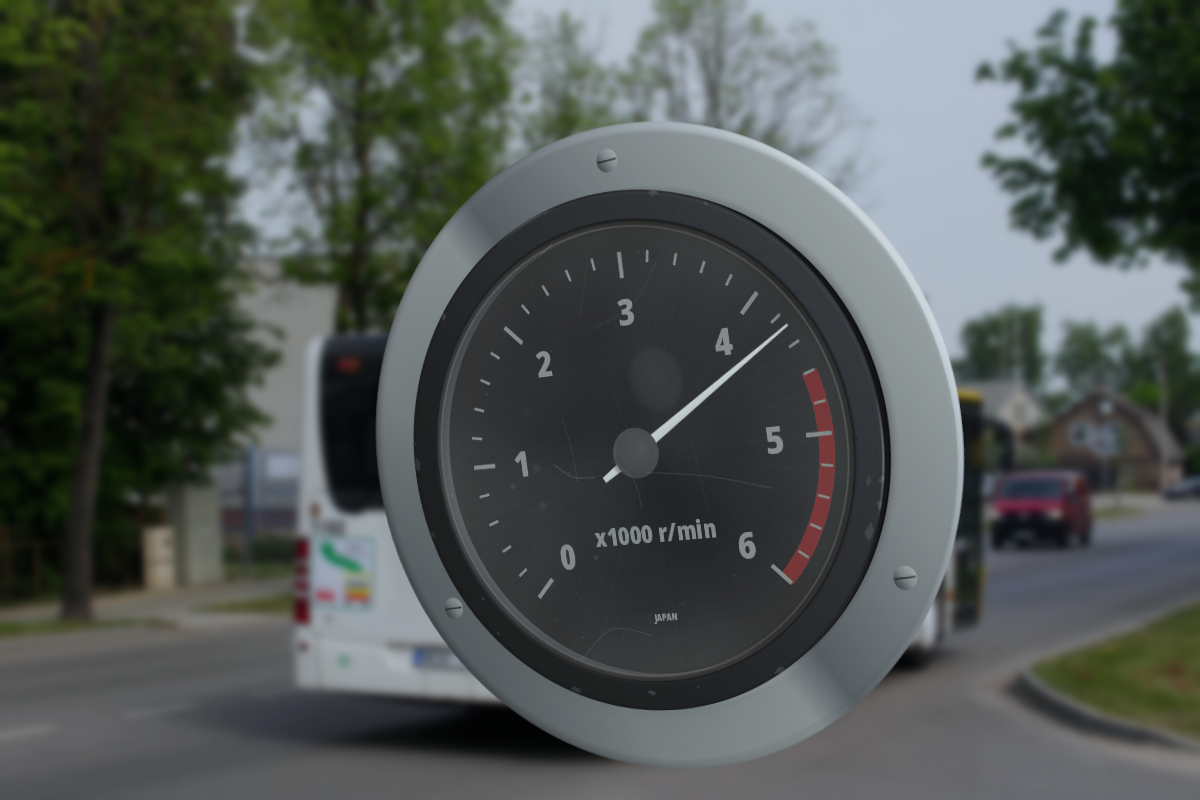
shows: 4300 rpm
